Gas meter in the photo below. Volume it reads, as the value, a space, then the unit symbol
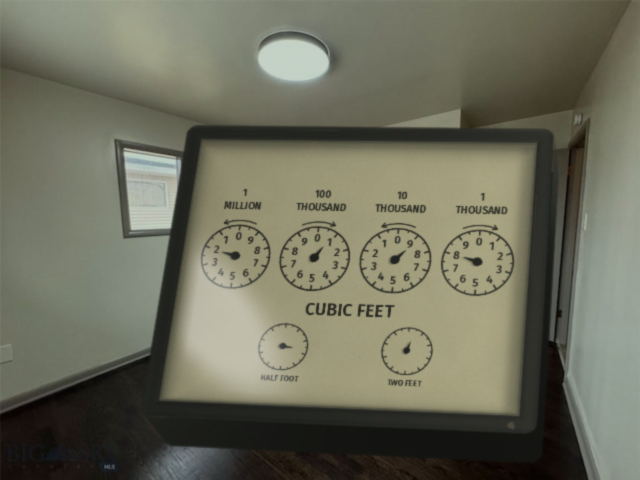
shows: 208800 ft³
